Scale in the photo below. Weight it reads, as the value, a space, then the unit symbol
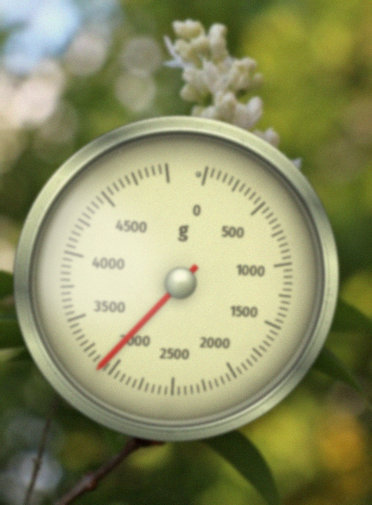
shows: 3100 g
